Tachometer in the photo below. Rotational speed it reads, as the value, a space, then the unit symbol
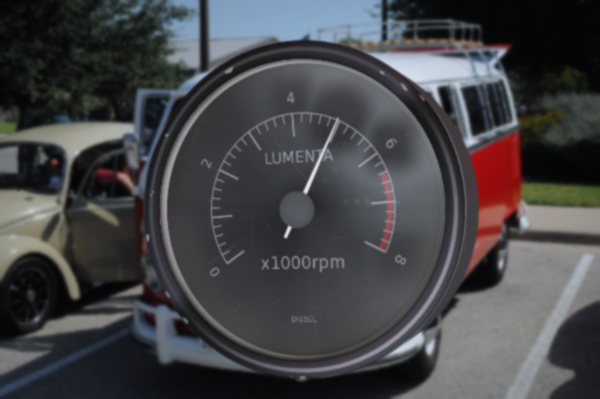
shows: 5000 rpm
